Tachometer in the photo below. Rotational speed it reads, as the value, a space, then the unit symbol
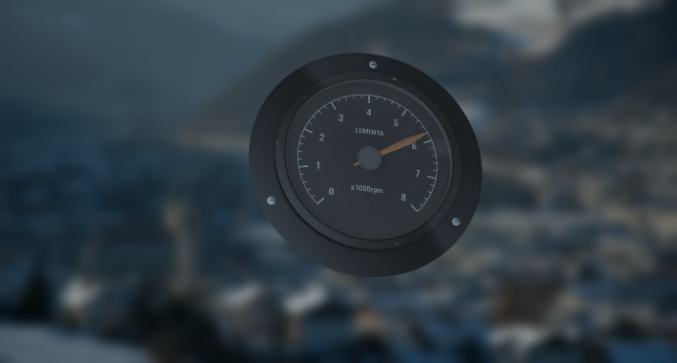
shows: 5800 rpm
